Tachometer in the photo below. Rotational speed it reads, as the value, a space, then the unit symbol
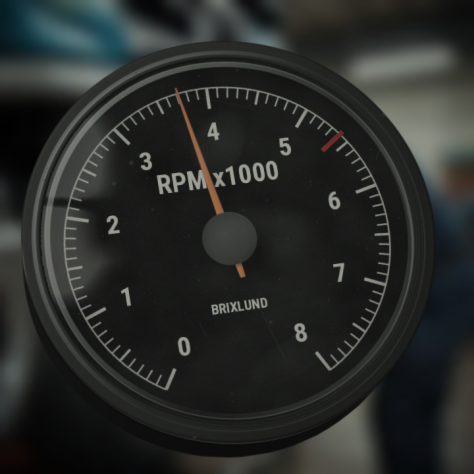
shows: 3700 rpm
